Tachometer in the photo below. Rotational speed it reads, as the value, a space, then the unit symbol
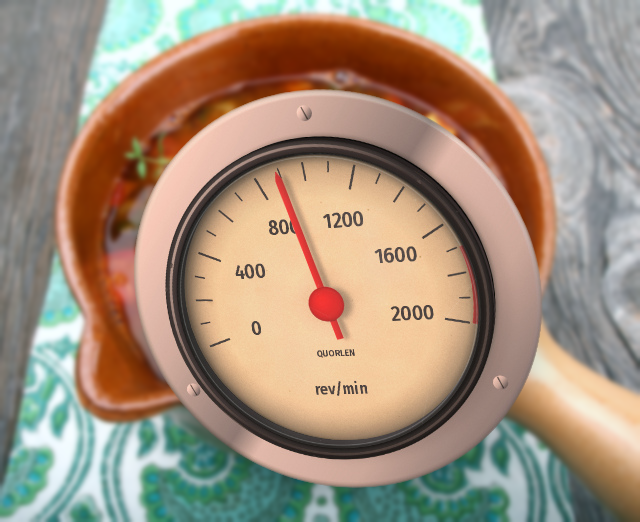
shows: 900 rpm
